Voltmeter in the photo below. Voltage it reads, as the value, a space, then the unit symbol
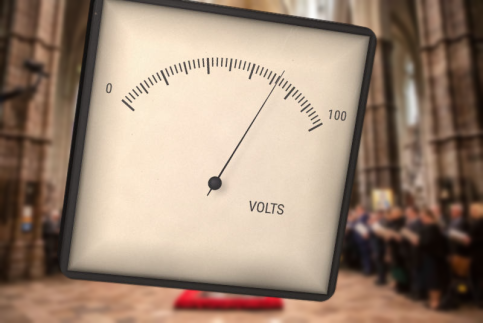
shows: 72 V
